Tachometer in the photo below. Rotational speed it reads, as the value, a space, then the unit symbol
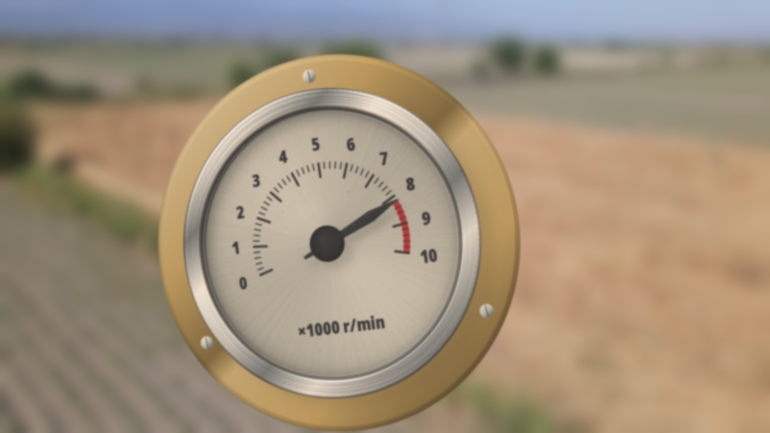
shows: 8200 rpm
